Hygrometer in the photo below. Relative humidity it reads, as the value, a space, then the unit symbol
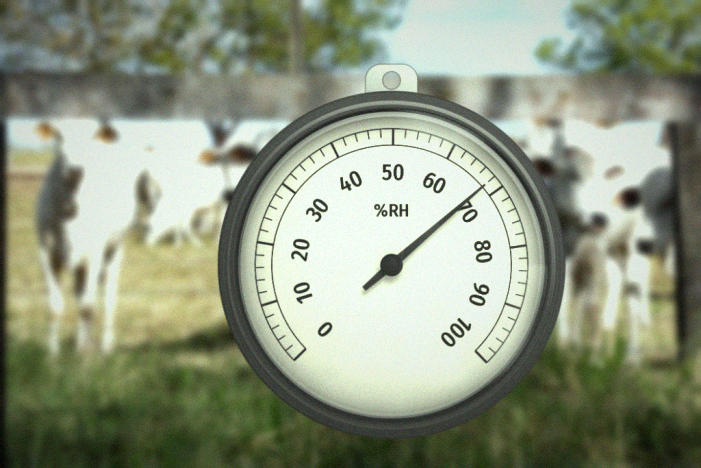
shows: 68 %
